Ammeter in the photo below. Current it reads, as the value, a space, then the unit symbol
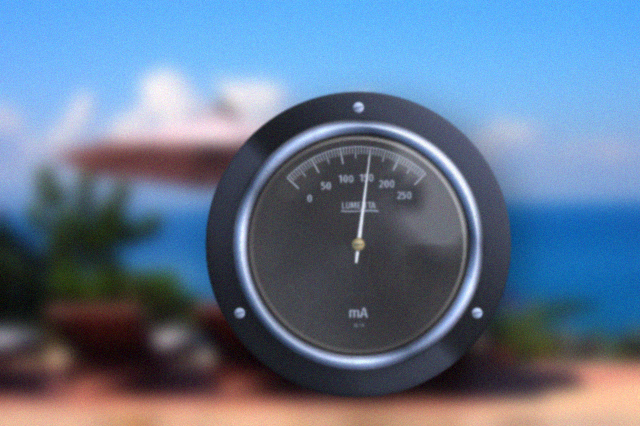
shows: 150 mA
